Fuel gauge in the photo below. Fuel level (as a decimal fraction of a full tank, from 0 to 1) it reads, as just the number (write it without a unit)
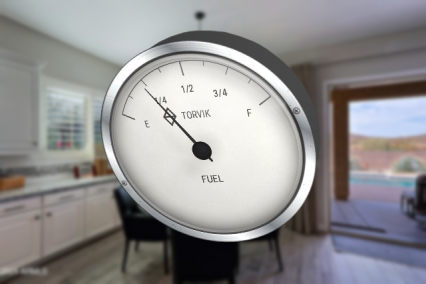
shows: 0.25
